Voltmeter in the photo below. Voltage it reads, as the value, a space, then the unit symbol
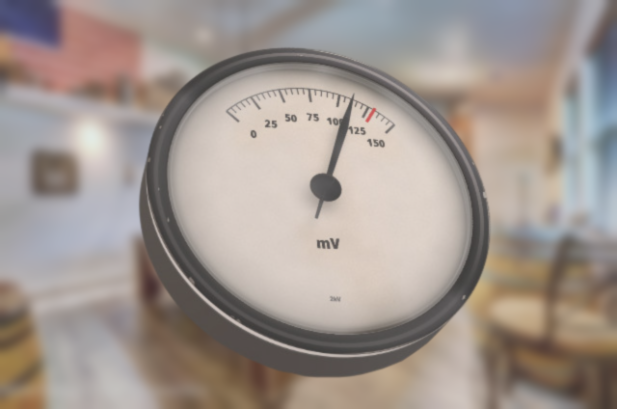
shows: 110 mV
